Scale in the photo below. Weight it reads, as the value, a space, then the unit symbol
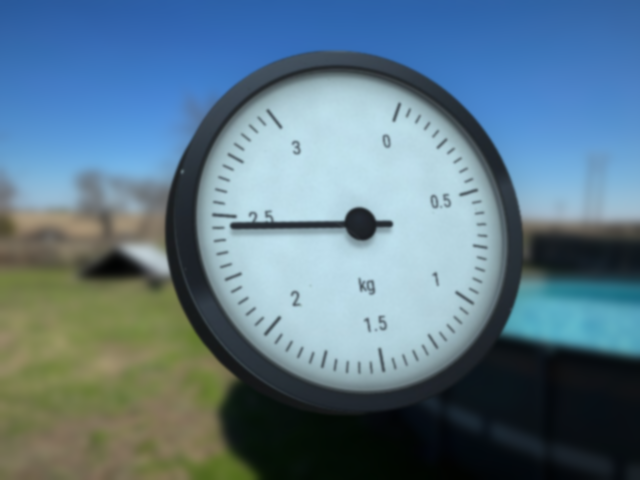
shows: 2.45 kg
